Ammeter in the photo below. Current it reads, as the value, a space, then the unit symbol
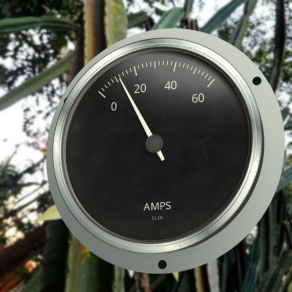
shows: 12 A
